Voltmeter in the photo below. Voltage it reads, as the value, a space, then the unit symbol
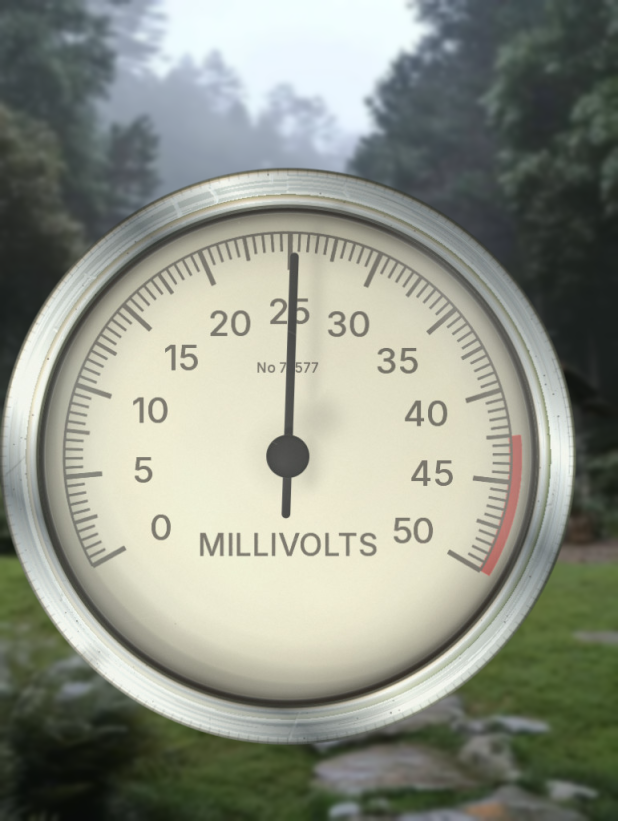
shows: 25.25 mV
